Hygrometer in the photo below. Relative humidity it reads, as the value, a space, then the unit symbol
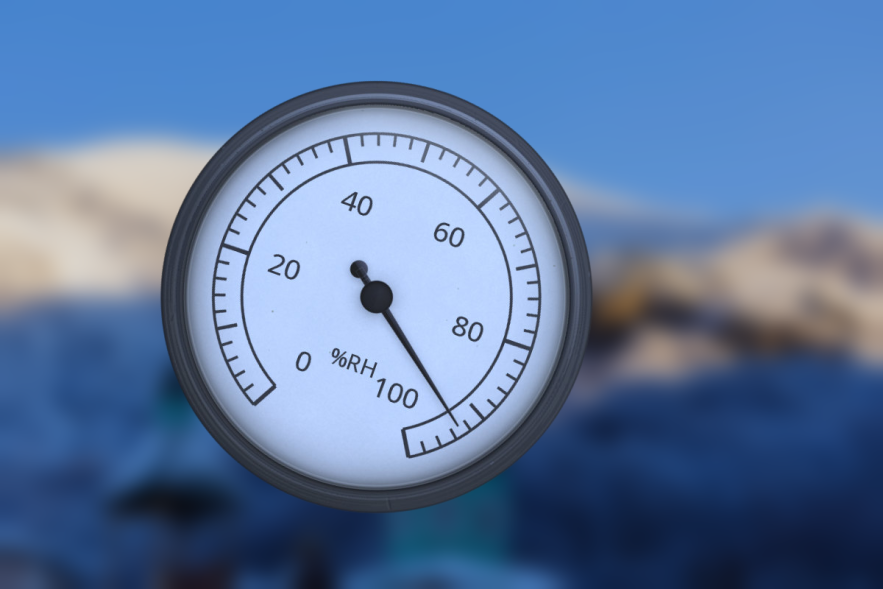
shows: 93 %
